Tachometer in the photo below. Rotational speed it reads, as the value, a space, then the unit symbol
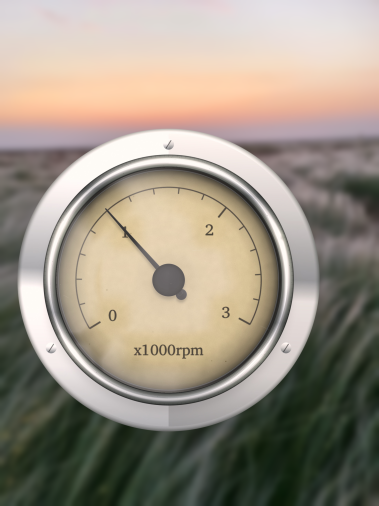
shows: 1000 rpm
